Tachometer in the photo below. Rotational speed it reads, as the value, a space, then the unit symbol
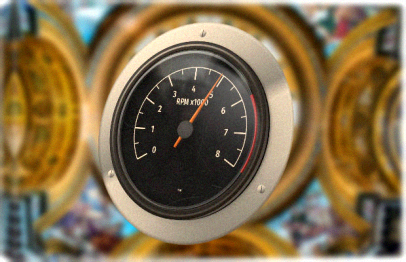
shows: 5000 rpm
